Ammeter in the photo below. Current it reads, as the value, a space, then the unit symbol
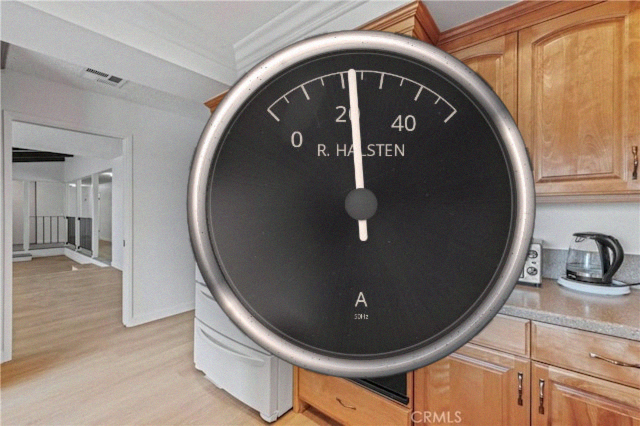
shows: 22.5 A
